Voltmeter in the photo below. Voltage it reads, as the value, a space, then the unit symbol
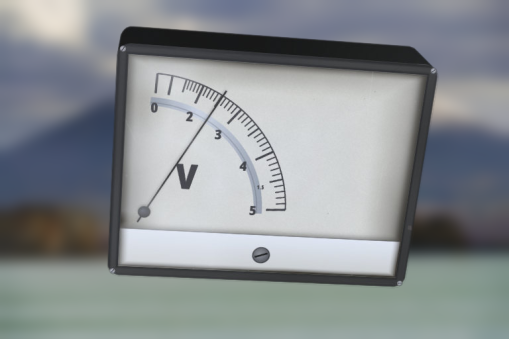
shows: 2.5 V
